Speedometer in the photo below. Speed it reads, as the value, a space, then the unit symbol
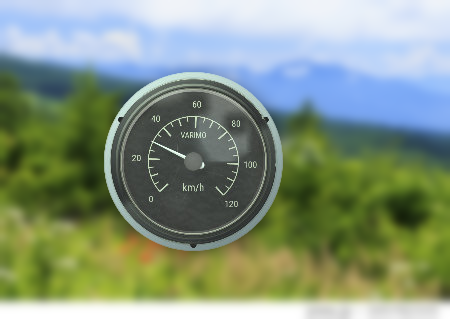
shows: 30 km/h
